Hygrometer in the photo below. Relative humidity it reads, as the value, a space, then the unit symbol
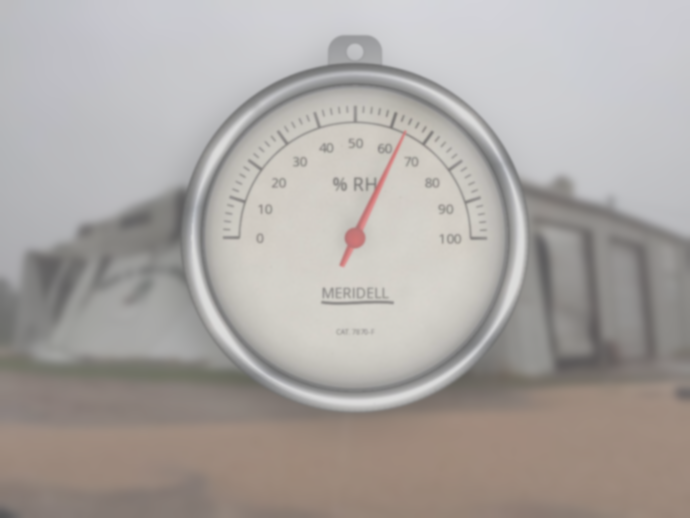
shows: 64 %
